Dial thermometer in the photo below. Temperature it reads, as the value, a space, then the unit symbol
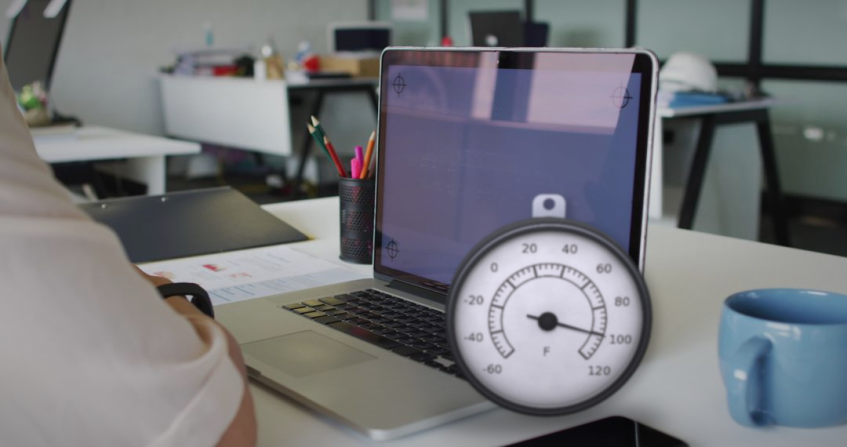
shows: 100 °F
